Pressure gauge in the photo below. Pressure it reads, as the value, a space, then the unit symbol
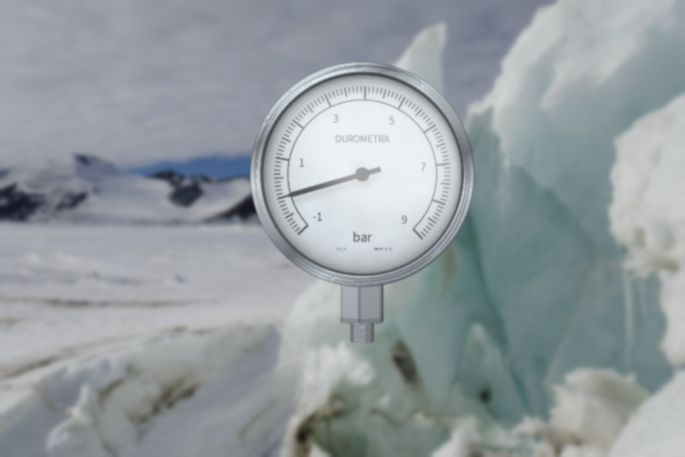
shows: 0 bar
